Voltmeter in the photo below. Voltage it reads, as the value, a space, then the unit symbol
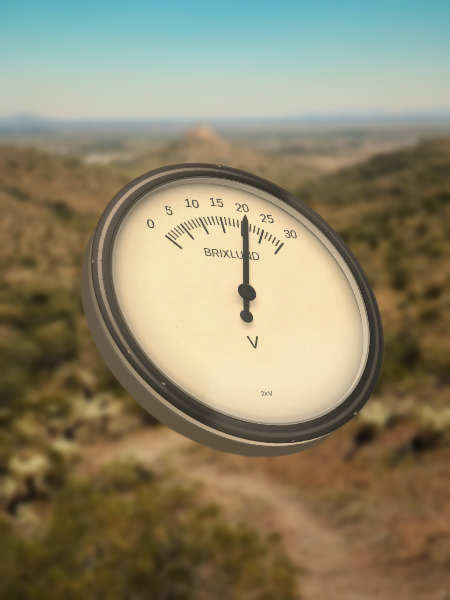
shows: 20 V
